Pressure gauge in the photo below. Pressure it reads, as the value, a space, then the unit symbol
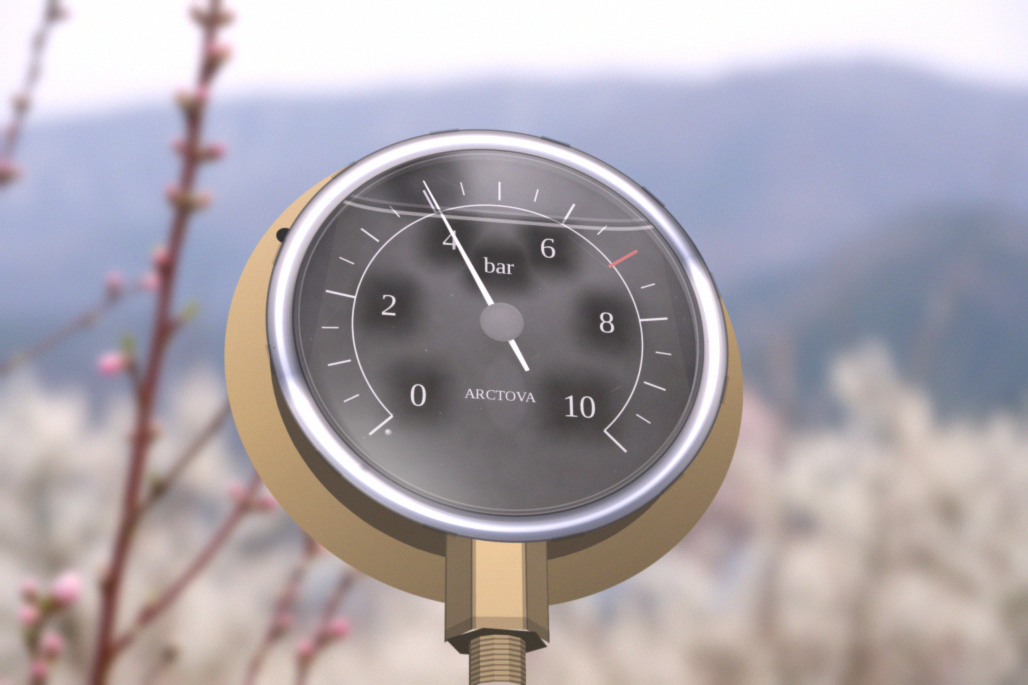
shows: 4 bar
